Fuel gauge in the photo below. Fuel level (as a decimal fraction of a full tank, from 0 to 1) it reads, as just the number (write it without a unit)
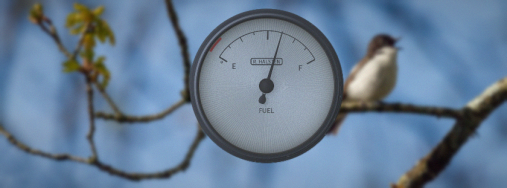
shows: 0.625
